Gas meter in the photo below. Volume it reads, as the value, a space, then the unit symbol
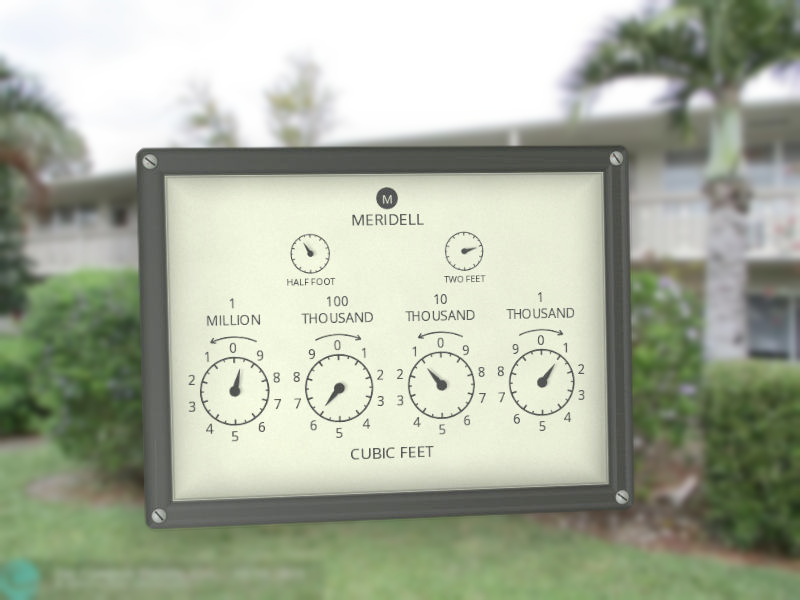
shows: 961100 ft³
